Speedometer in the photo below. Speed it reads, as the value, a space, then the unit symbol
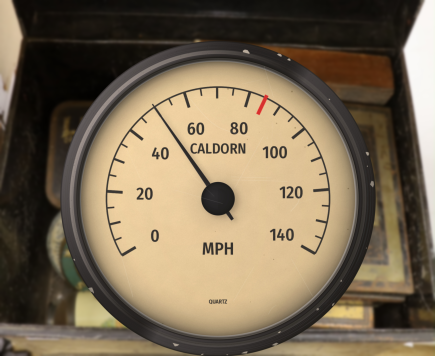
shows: 50 mph
